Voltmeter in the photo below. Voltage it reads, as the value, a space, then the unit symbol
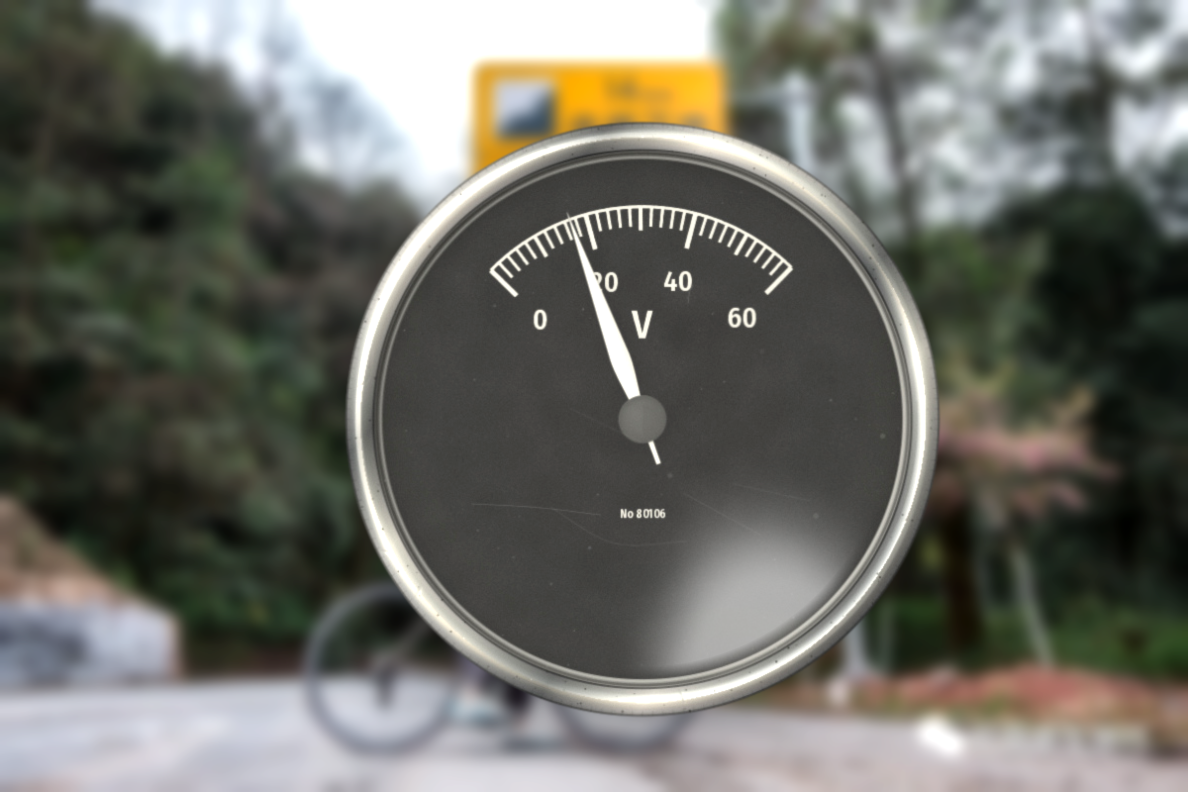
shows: 17 V
